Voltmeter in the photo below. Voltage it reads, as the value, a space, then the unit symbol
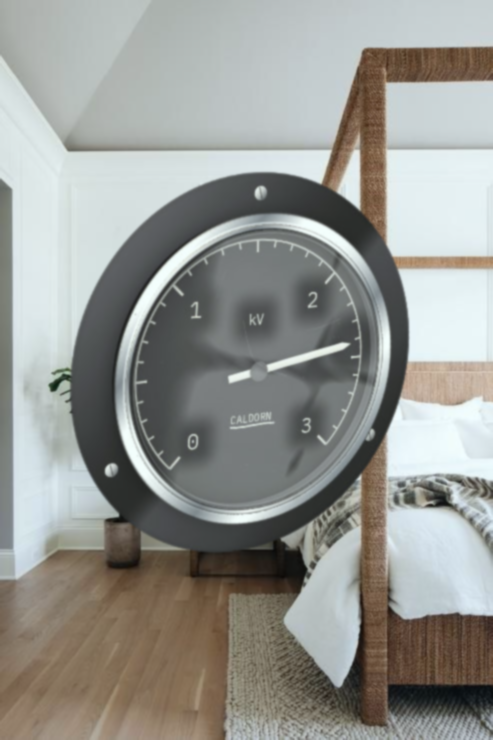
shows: 2.4 kV
